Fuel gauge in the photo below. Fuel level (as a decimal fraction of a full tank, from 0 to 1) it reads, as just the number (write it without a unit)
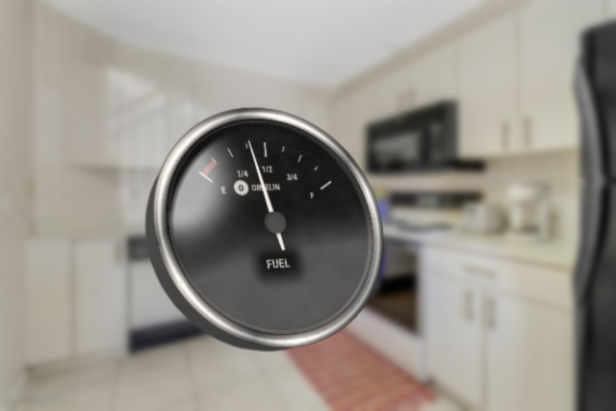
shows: 0.375
